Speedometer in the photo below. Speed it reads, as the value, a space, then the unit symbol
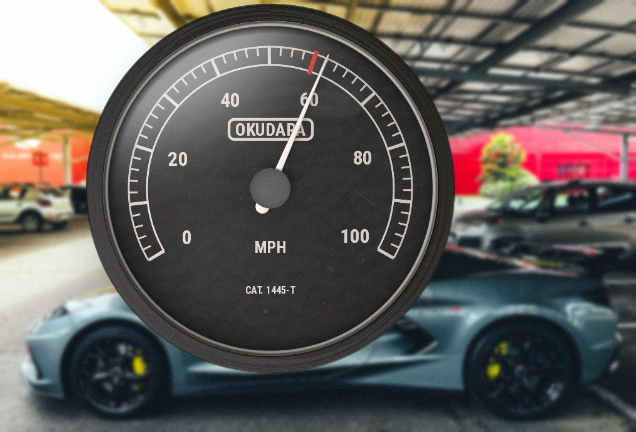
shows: 60 mph
